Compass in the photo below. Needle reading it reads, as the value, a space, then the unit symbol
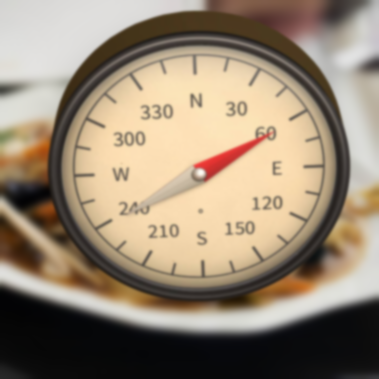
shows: 60 °
